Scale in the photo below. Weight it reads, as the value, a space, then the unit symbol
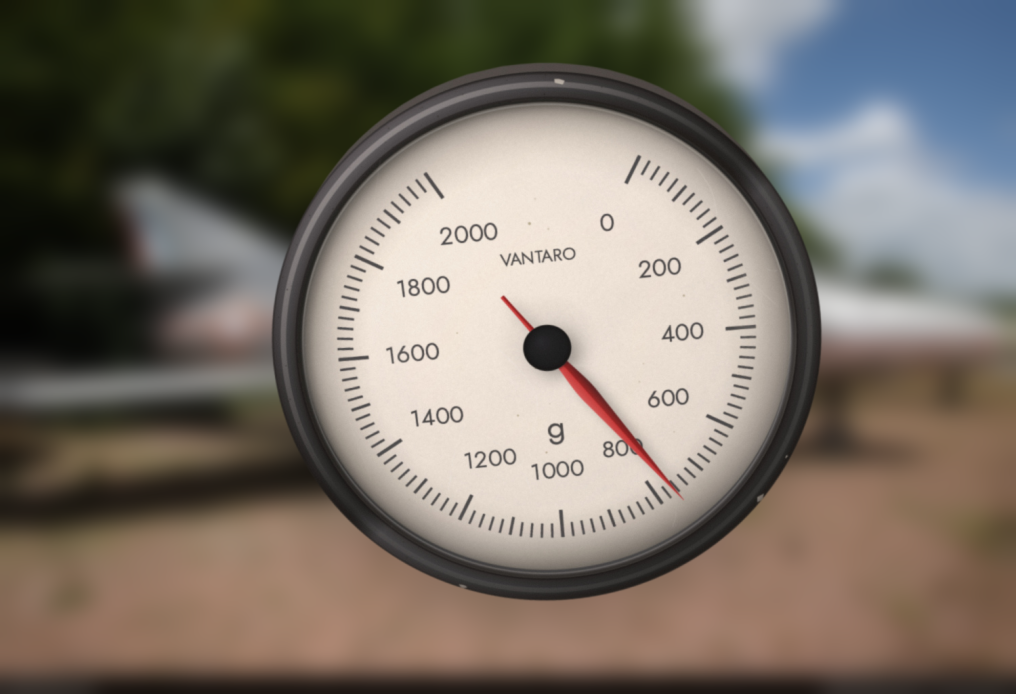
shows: 760 g
